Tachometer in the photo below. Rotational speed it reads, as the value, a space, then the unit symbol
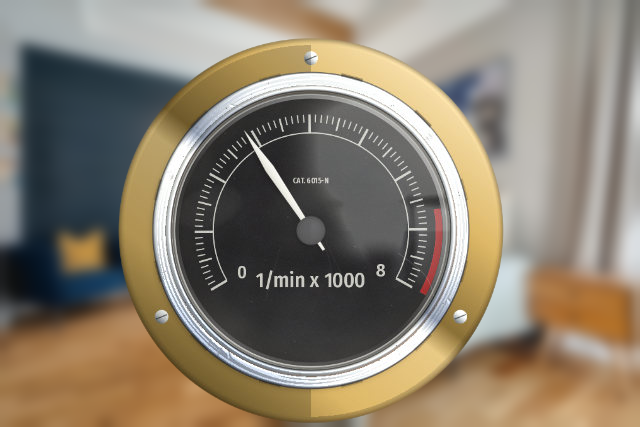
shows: 2900 rpm
